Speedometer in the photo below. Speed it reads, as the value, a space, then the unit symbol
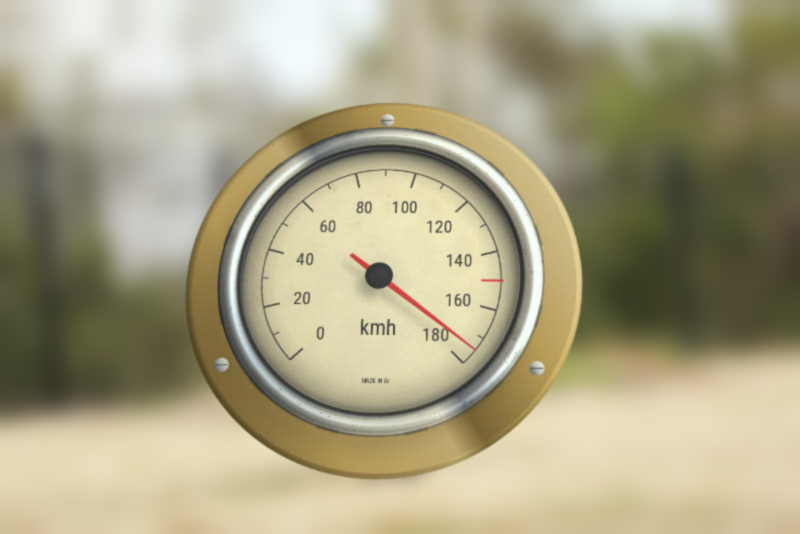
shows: 175 km/h
